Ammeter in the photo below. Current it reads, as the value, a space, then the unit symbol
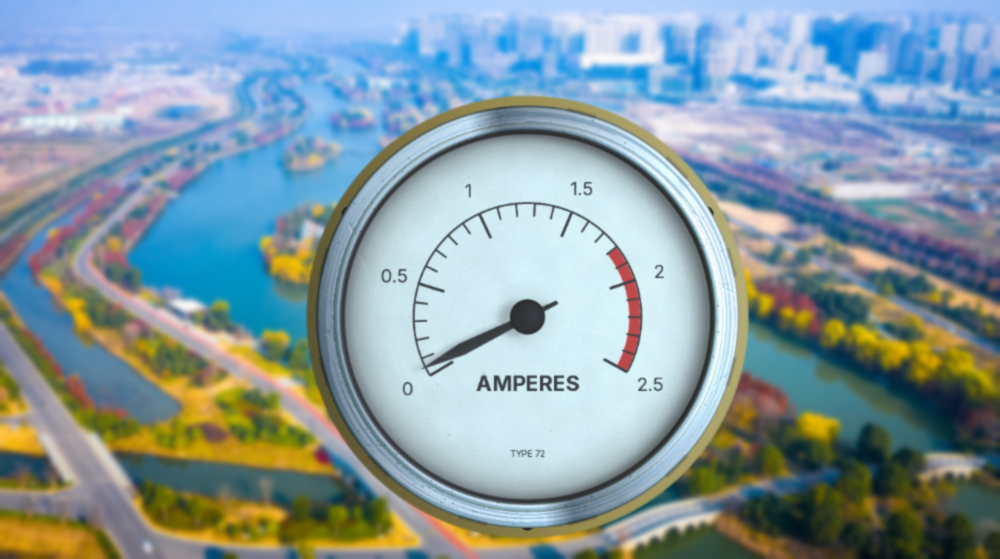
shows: 0.05 A
